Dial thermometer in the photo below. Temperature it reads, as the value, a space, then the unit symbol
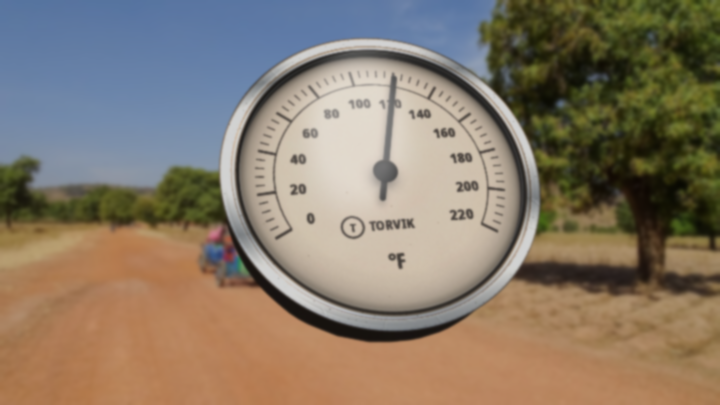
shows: 120 °F
